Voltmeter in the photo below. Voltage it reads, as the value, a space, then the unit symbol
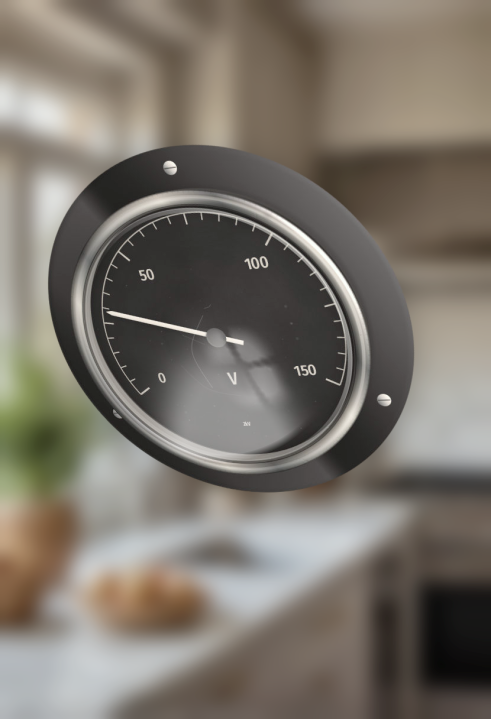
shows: 30 V
